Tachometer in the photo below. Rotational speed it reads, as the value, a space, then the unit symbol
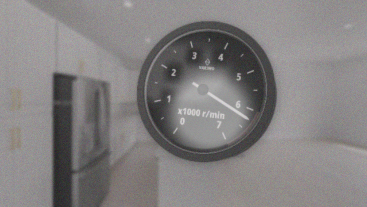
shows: 6250 rpm
